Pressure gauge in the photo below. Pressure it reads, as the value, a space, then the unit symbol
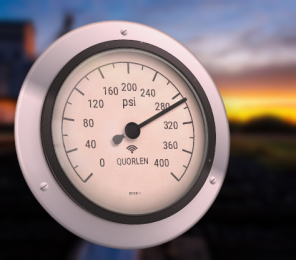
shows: 290 psi
